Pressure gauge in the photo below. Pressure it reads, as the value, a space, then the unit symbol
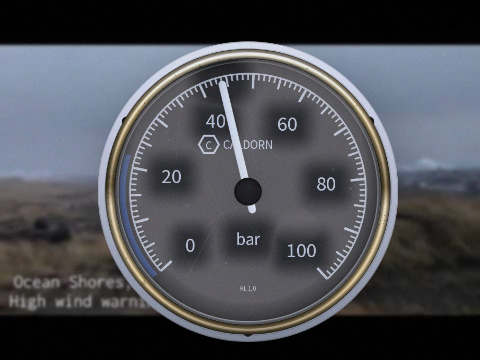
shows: 44 bar
